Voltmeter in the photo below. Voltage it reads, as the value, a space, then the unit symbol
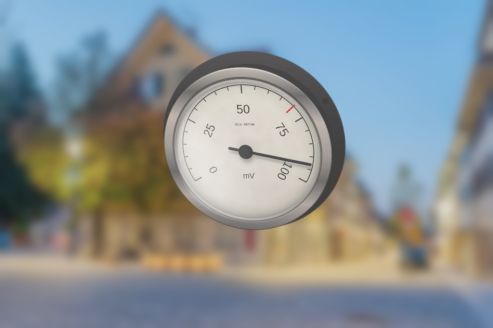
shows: 92.5 mV
